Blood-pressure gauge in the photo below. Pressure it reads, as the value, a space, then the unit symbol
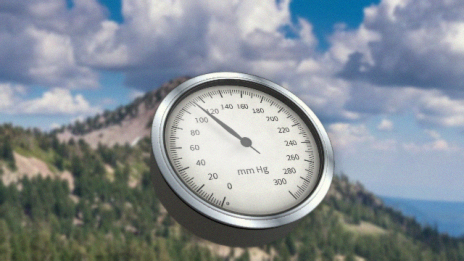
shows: 110 mmHg
